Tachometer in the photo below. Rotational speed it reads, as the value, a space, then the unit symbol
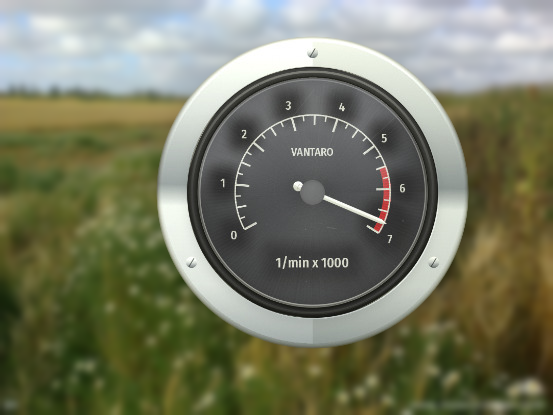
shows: 6750 rpm
